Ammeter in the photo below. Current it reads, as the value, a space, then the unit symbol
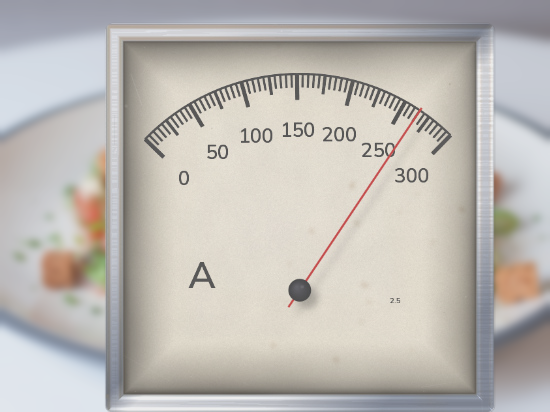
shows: 265 A
